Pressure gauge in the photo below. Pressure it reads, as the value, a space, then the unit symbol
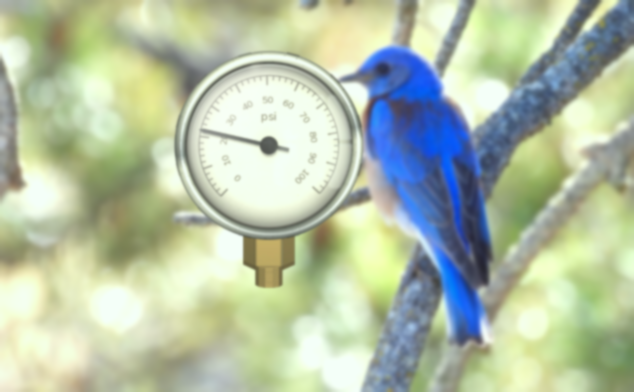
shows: 22 psi
